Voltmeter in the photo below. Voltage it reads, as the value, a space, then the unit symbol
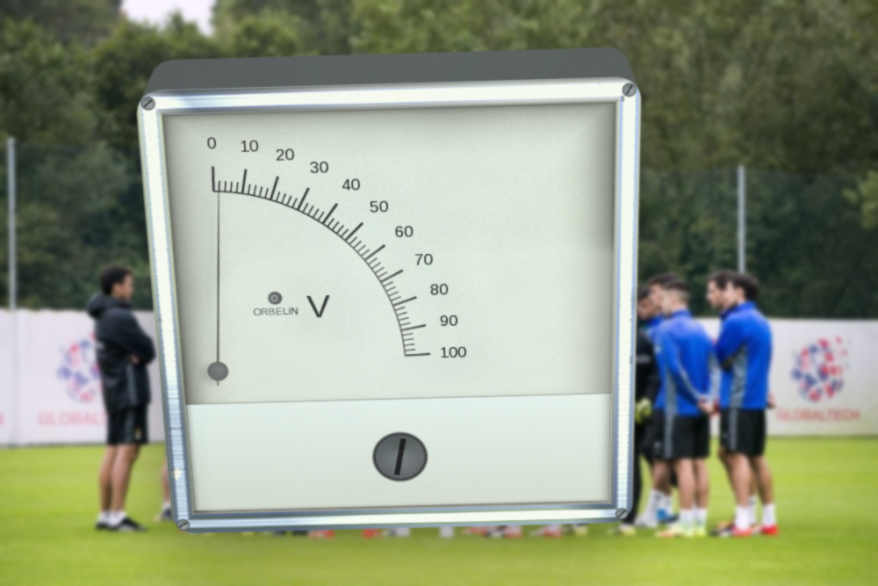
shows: 2 V
